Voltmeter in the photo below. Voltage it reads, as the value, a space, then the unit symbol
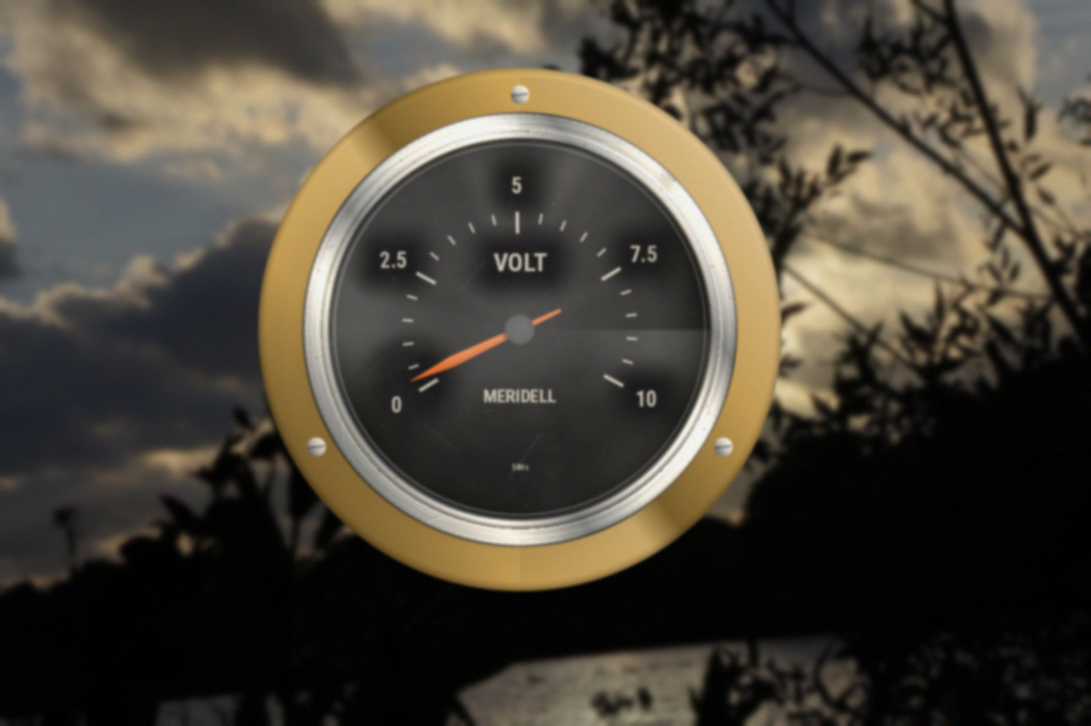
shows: 0.25 V
